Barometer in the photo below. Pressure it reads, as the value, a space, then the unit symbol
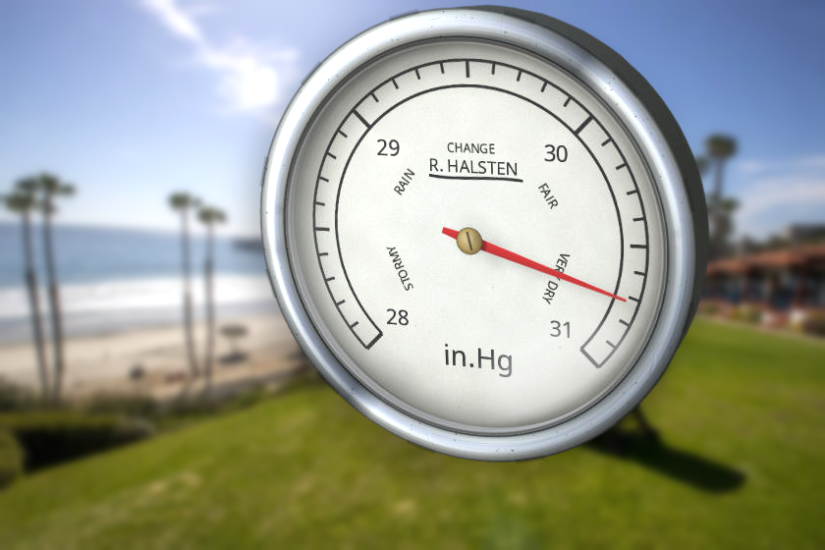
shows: 30.7 inHg
